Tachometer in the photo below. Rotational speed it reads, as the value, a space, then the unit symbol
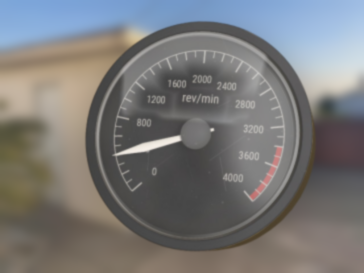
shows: 400 rpm
